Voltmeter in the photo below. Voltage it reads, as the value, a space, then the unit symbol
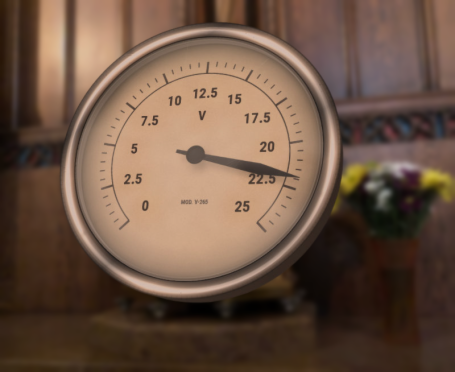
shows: 22 V
